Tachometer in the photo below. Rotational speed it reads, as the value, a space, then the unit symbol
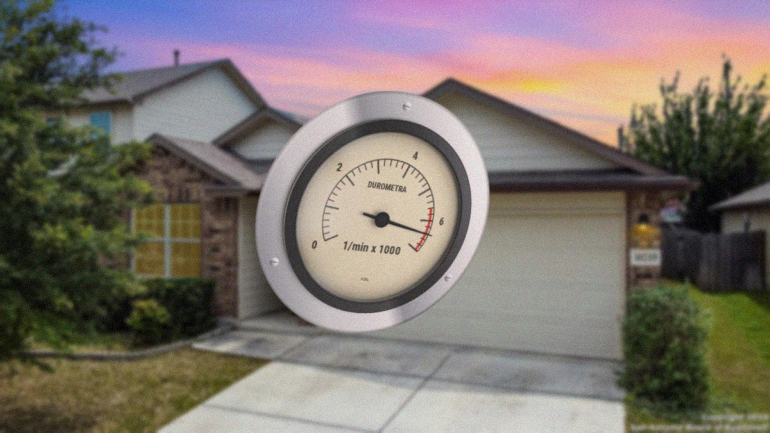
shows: 6400 rpm
